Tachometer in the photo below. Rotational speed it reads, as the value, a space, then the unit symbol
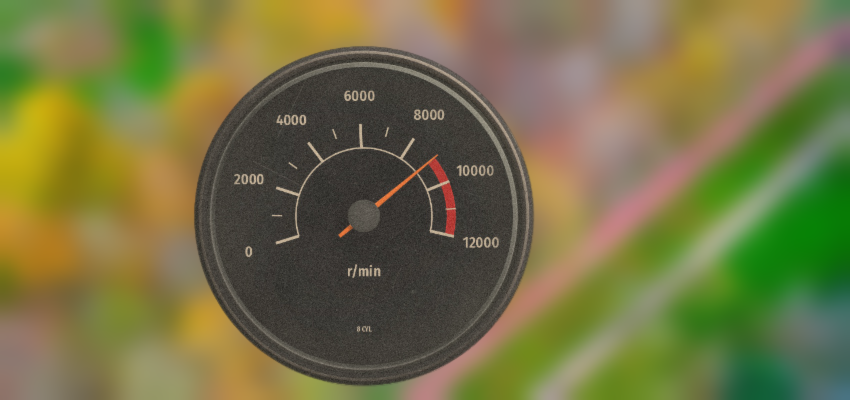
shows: 9000 rpm
